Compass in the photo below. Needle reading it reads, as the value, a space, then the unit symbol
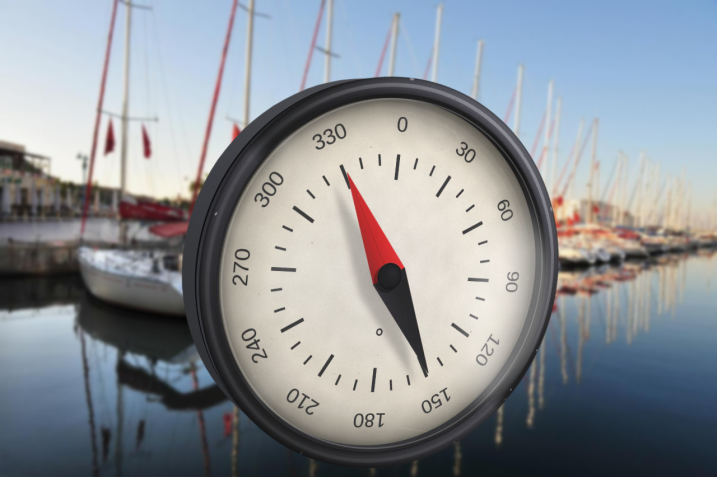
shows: 330 °
